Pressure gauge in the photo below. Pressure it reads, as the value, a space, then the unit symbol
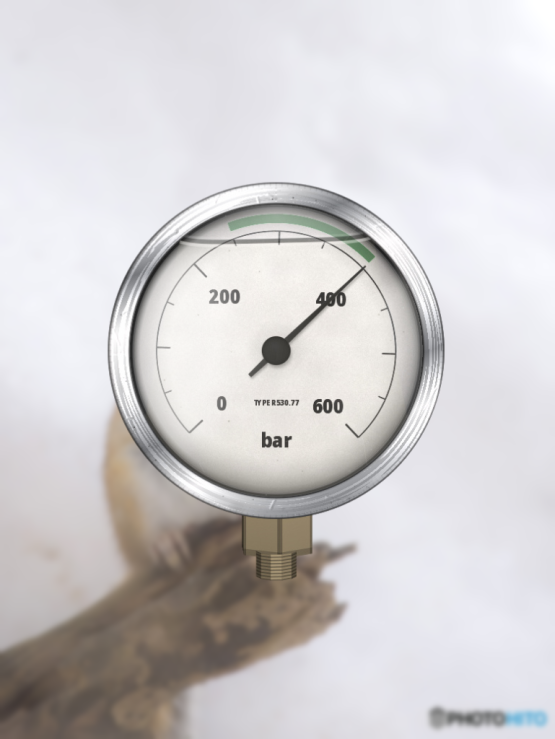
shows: 400 bar
